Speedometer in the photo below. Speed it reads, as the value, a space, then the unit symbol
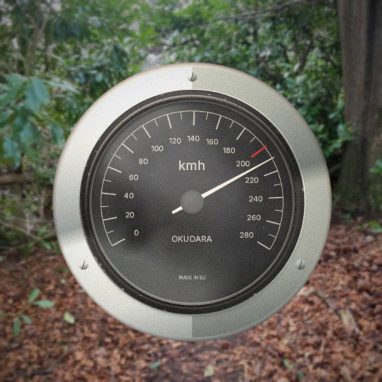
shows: 210 km/h
